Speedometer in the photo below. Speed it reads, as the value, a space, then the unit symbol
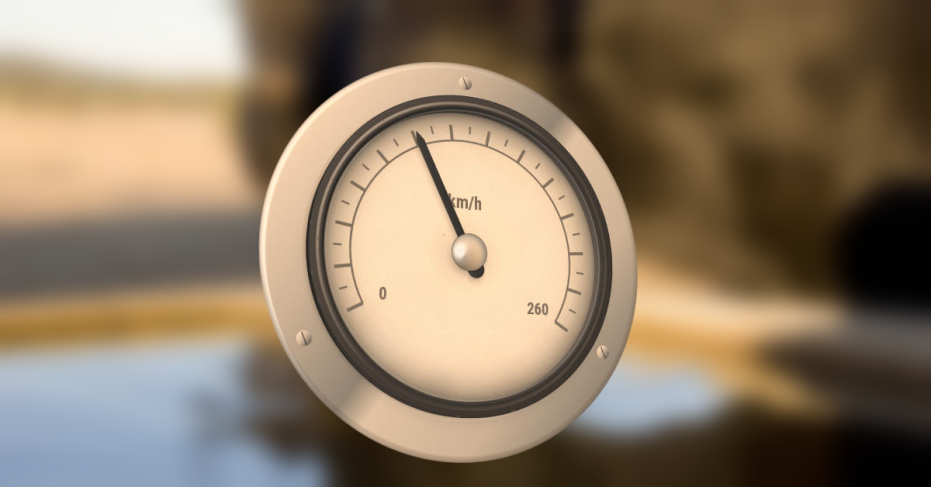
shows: 100 km/h
